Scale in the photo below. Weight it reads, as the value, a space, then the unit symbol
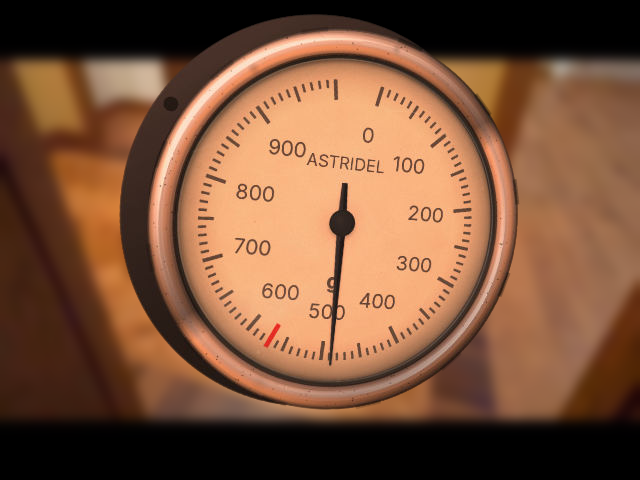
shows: 490 g
